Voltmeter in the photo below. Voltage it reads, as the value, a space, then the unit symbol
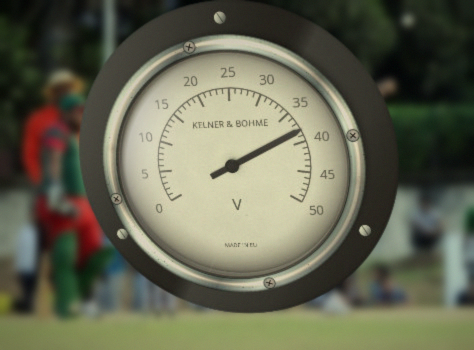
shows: 38 V
